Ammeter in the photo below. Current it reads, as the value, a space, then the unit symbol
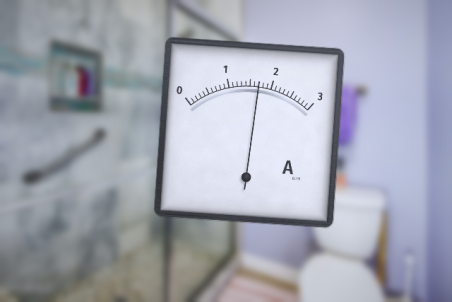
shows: 1.7 A
